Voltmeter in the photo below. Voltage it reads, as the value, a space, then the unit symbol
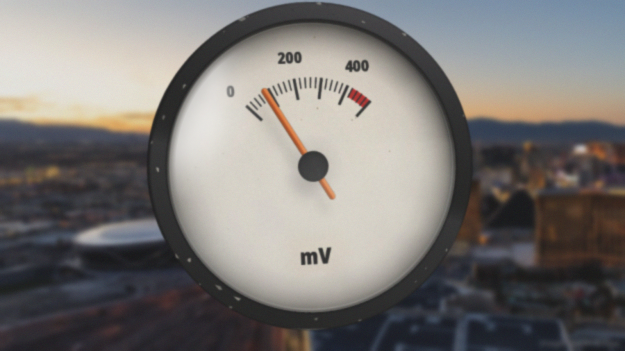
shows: 80 mV
